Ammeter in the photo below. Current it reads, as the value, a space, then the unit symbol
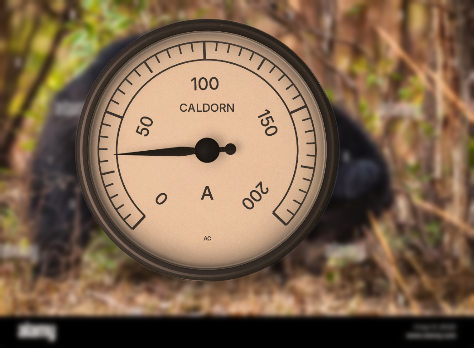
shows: 32.5 A
